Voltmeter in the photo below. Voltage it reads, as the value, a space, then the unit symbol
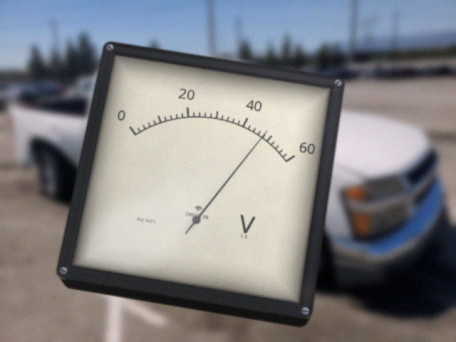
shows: 48 V
